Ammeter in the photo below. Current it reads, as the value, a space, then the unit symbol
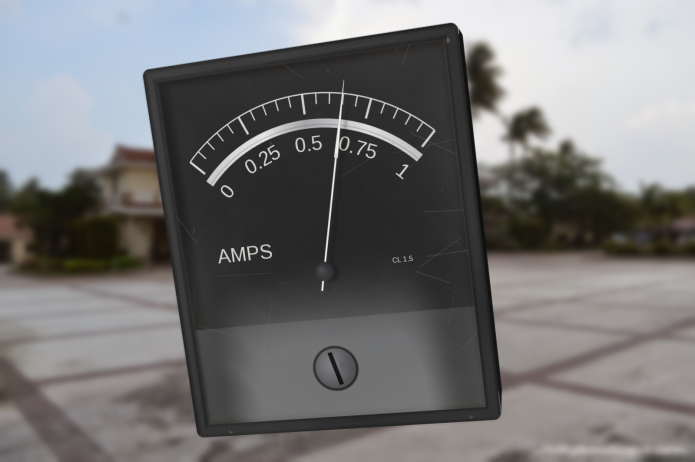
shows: 0.65 A
